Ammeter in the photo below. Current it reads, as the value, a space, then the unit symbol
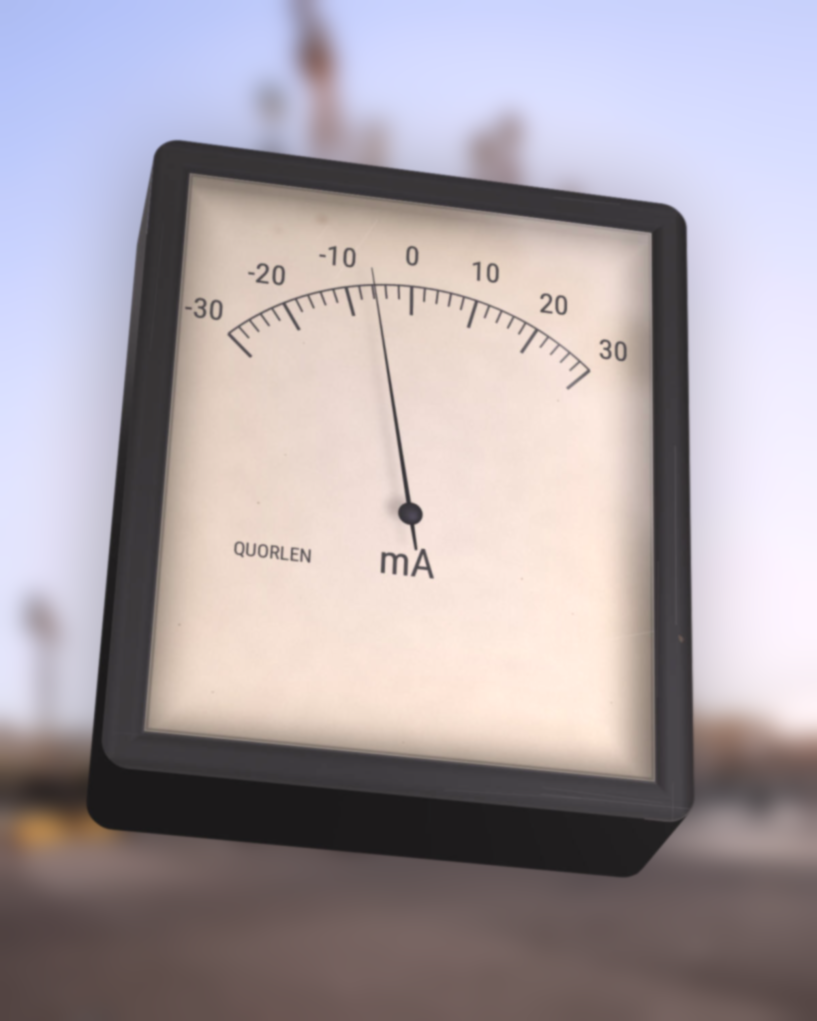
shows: -6 mA
